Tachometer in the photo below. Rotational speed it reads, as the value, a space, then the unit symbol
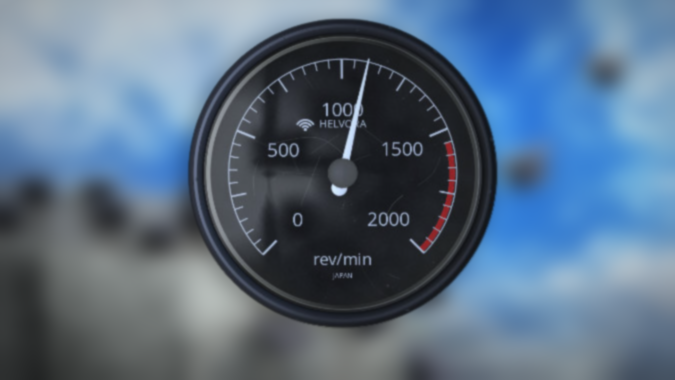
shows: 1100 rpm
